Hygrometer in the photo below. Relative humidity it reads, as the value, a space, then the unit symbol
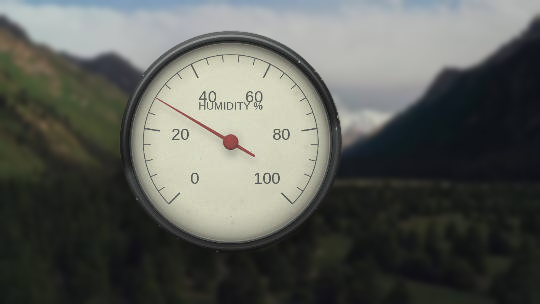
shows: 28 %
